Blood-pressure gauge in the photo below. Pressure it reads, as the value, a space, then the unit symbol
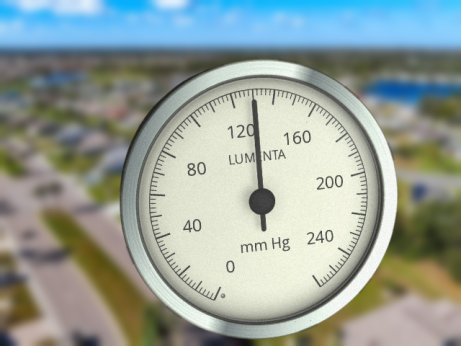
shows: 130 mmHg
